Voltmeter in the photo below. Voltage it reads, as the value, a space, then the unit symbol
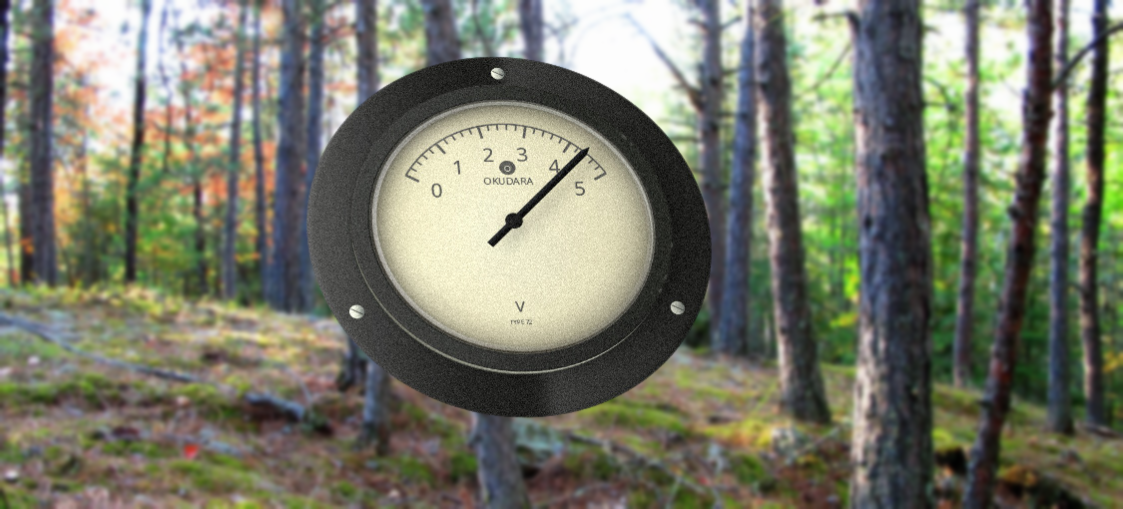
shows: 4.4 V
